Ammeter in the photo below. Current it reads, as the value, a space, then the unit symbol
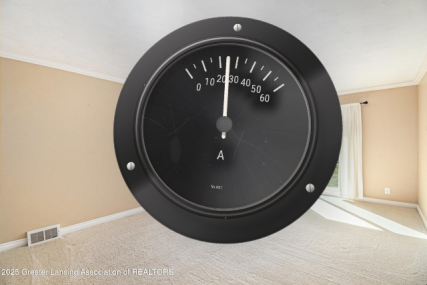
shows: 25 A
